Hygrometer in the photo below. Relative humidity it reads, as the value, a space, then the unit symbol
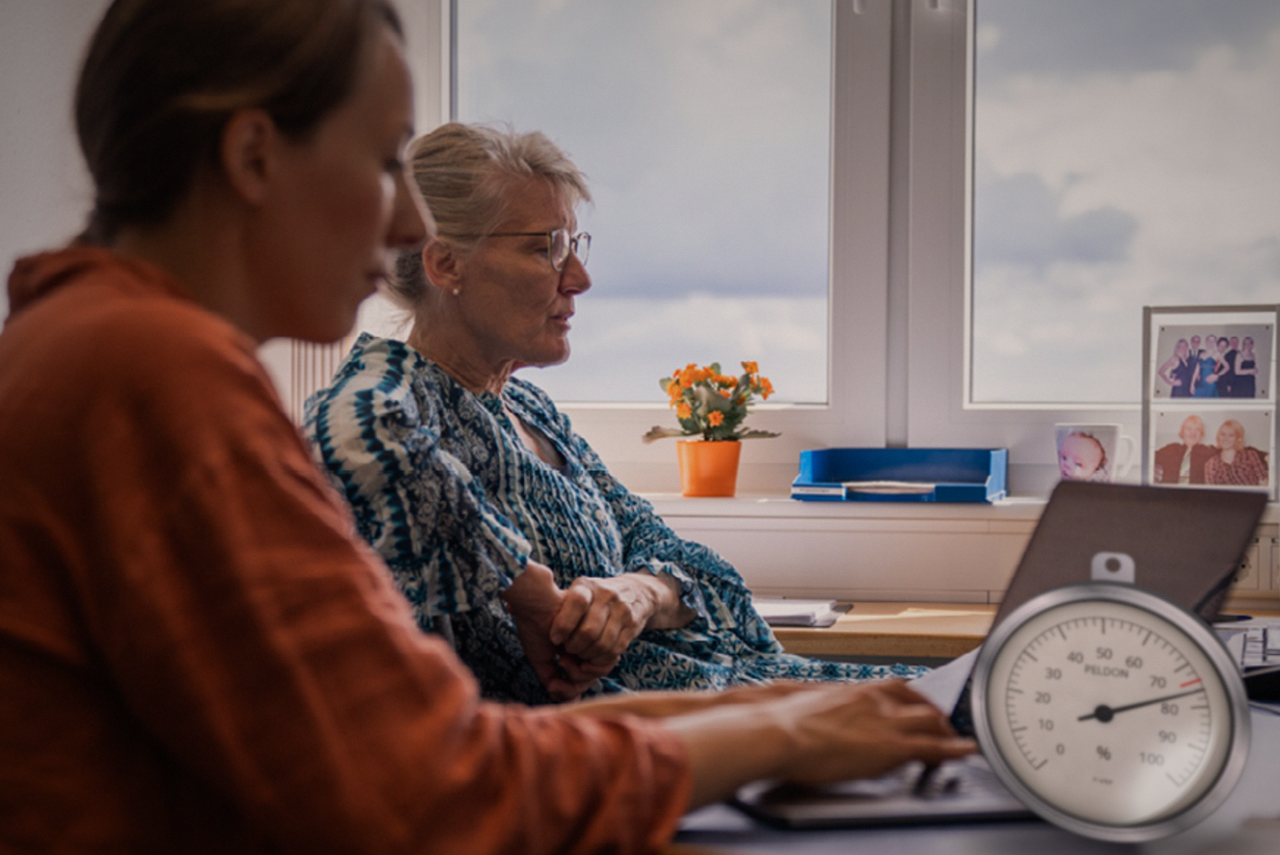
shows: 76 %
